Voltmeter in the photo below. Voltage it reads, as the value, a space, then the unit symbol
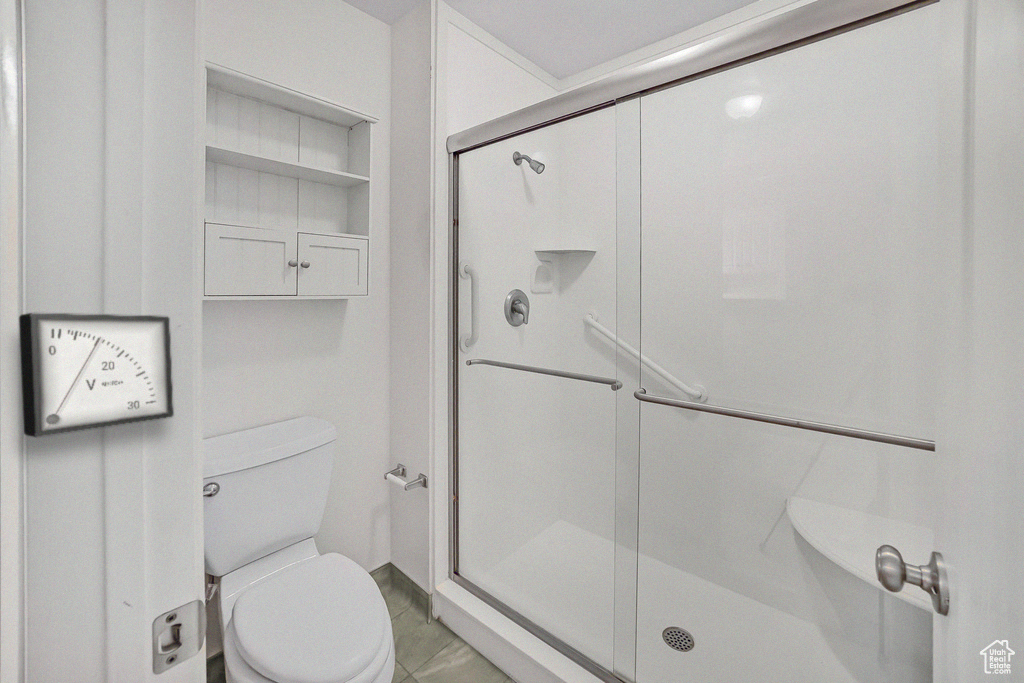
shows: 15 V
